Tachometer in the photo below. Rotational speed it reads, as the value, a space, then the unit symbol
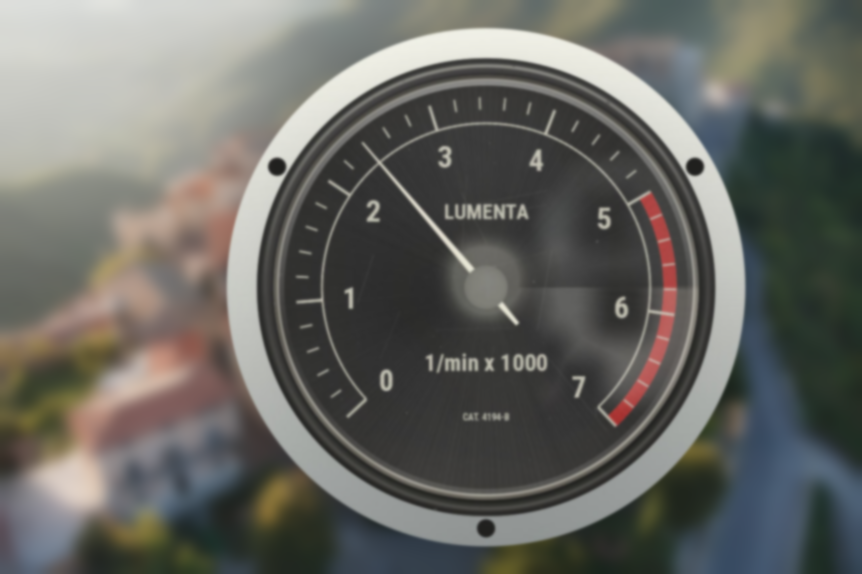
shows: 2400 rpm
